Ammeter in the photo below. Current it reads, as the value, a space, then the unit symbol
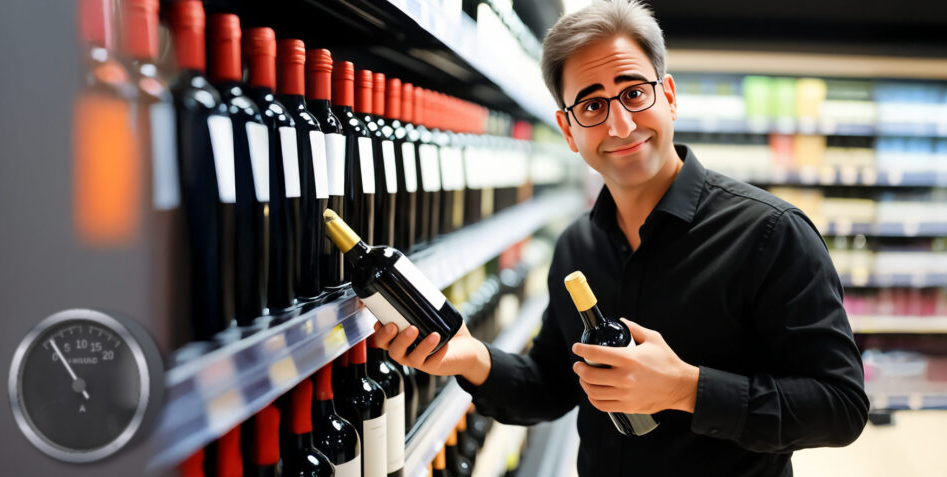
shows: 2.5 A
